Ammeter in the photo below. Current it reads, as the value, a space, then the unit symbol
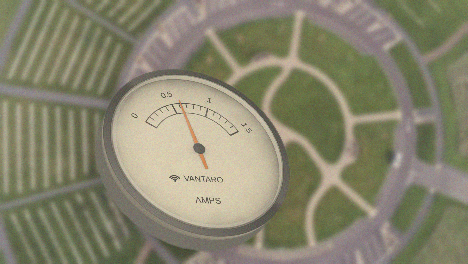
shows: 0.6 A
